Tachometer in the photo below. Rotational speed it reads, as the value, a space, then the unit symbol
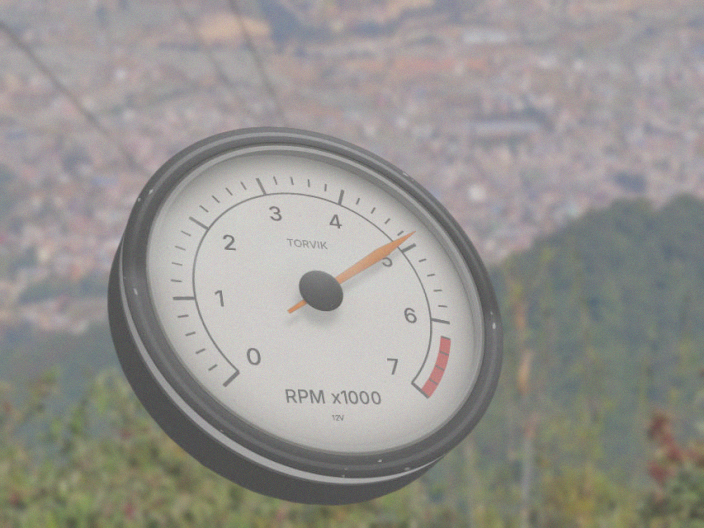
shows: 4900 rpm
